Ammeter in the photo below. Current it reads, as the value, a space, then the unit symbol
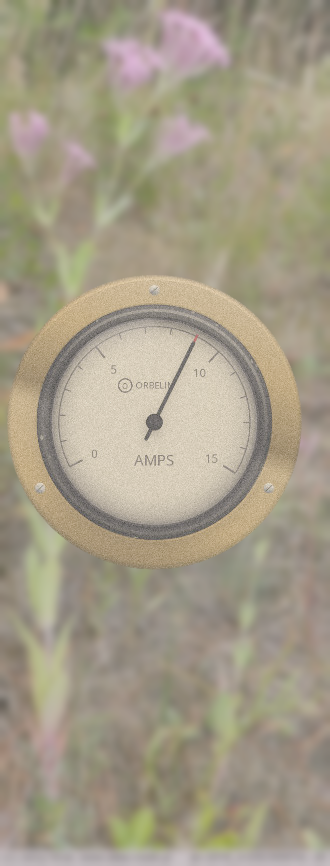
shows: 9 A
